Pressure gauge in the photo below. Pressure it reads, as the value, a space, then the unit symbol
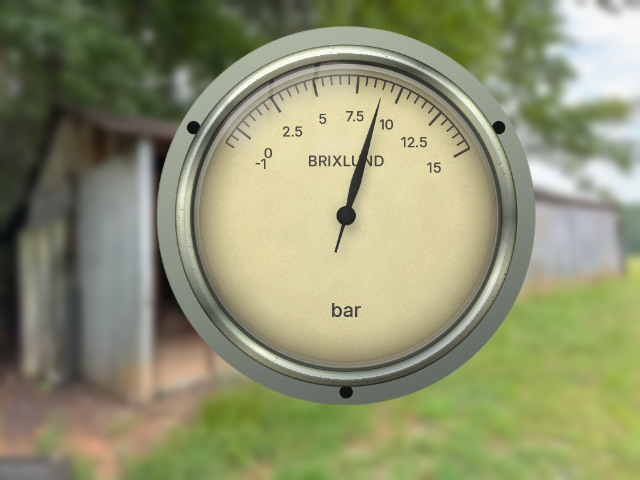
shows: 9 bar
